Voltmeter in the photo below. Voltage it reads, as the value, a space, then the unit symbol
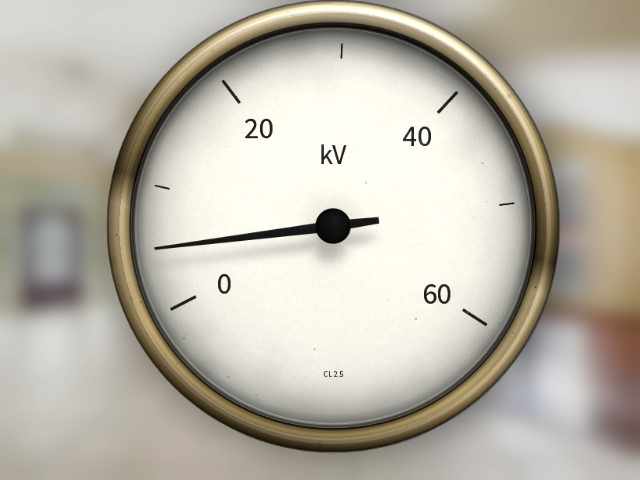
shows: 5 kV
